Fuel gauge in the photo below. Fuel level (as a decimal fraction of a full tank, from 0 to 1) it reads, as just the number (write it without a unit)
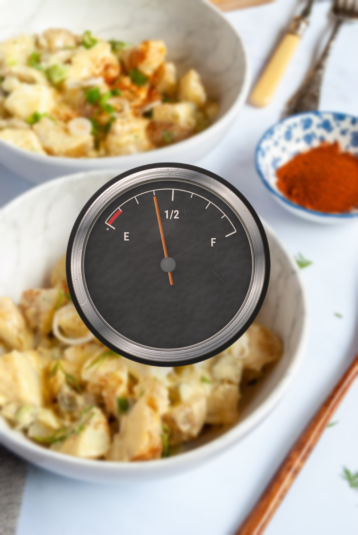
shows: 0.375
